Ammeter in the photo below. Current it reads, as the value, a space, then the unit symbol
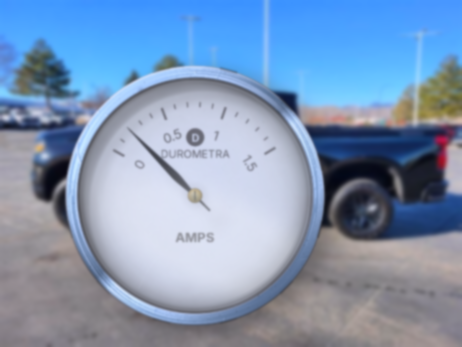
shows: 0.2 A
